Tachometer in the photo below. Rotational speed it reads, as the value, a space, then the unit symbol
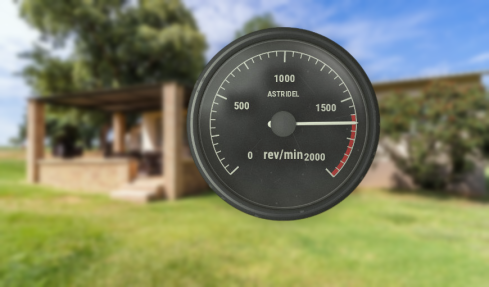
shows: 1650 rpm
